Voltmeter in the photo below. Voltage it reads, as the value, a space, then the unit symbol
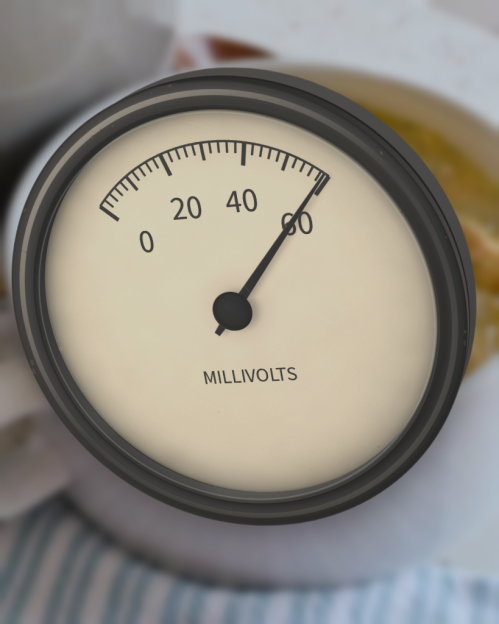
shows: 59 mV
